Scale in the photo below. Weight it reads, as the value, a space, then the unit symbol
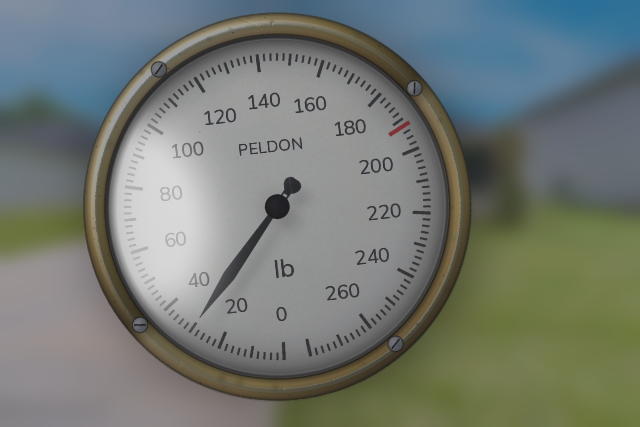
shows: 30 lb
